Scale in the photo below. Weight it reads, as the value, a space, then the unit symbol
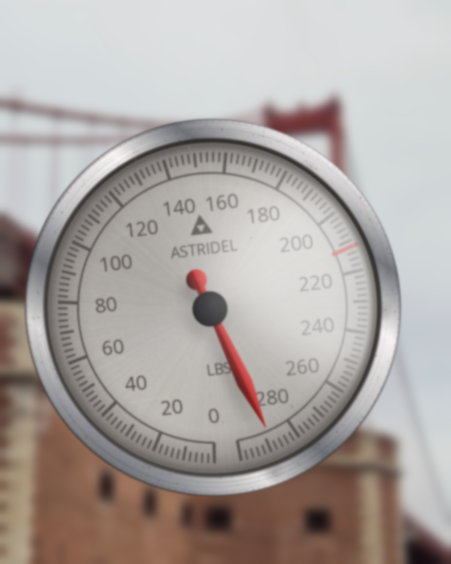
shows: 288 lb
